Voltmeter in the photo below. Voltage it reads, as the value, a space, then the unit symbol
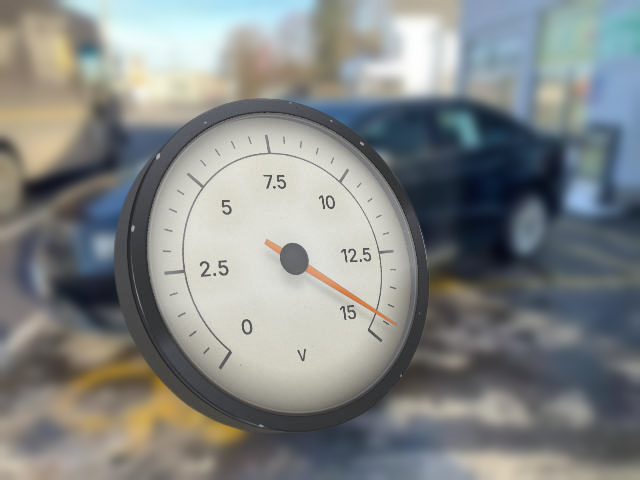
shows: 14.5 V
